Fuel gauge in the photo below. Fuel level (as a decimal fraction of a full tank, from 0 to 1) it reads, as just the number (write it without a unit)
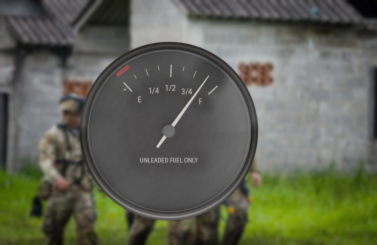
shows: 0.875
